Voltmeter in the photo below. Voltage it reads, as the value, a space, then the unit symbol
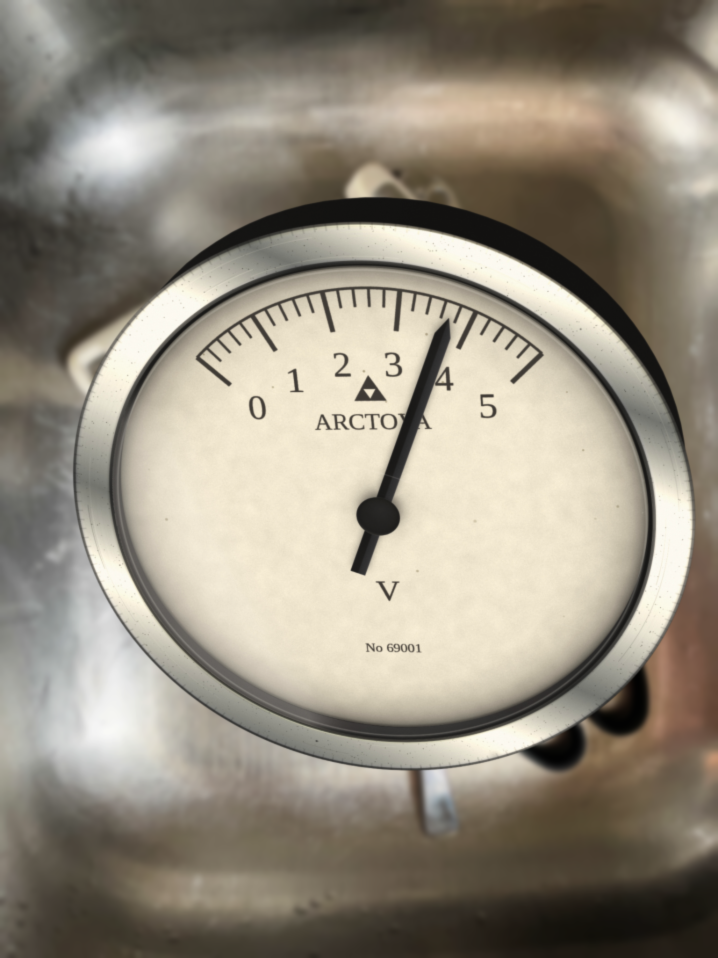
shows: 3.7 V
